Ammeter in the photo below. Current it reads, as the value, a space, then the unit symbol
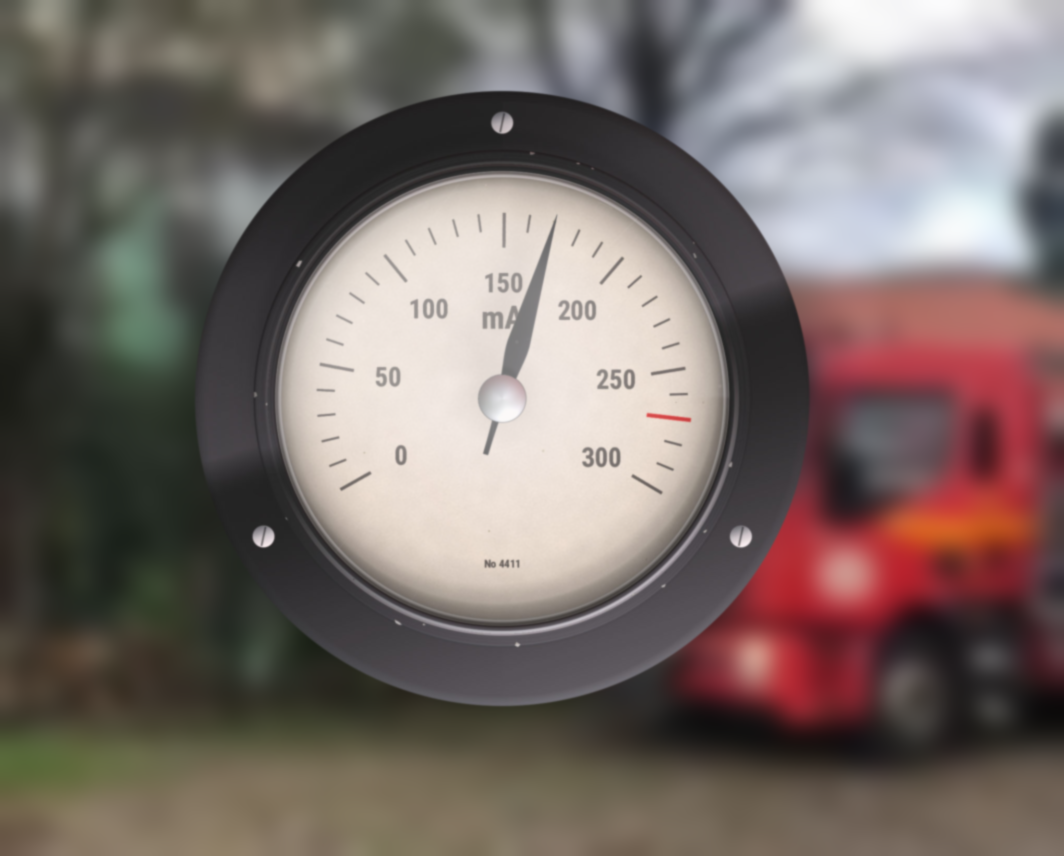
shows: 170 mA
